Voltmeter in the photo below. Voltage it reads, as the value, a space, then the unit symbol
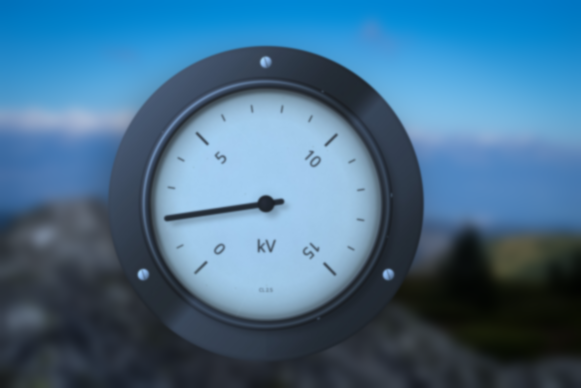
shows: 2 kV
